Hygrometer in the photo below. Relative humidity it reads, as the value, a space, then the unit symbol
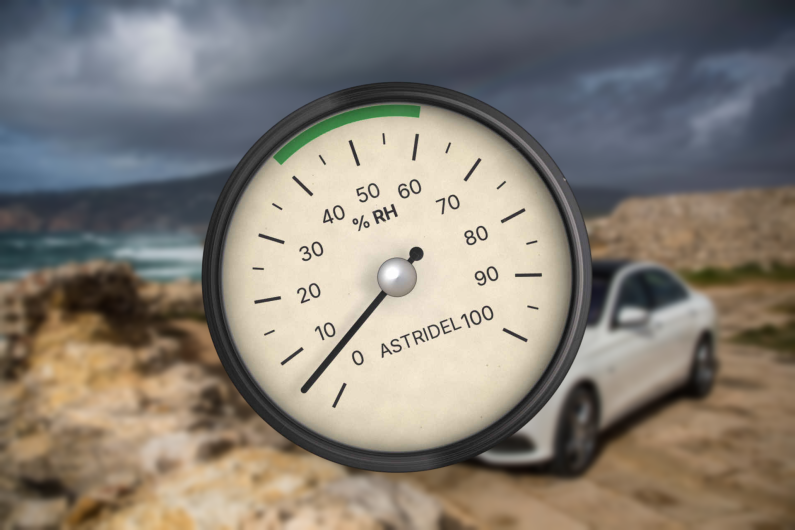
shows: 5 %
